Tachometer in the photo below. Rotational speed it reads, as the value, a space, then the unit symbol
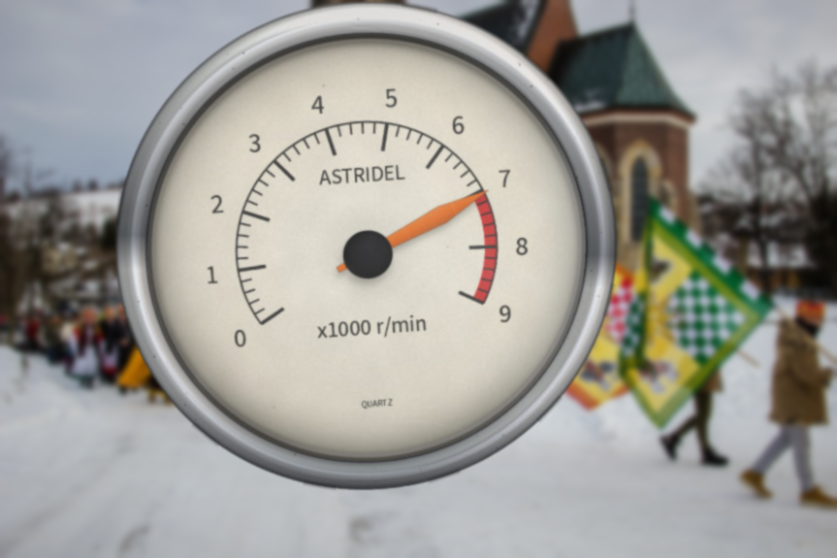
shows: 7000 rpm
